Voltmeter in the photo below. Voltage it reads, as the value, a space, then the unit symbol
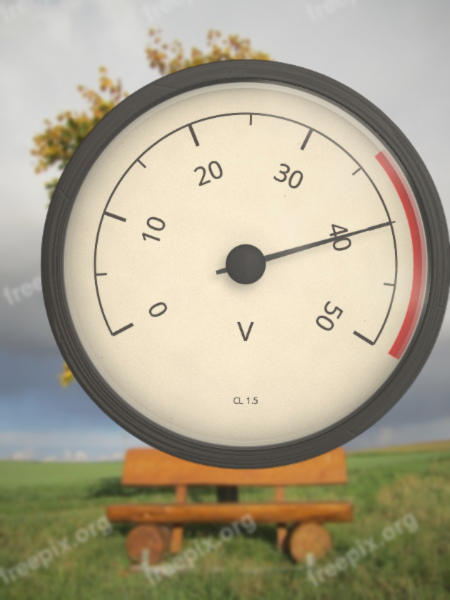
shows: 40 V
